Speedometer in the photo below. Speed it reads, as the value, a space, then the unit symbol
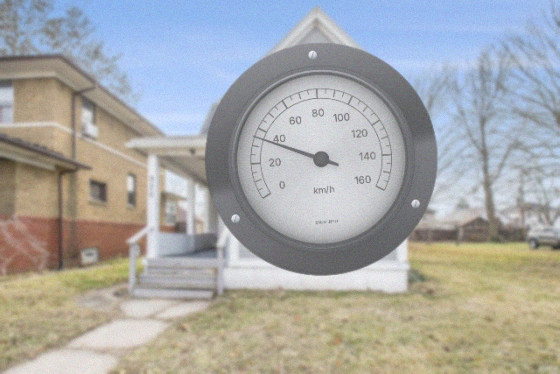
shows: 35 km/h
